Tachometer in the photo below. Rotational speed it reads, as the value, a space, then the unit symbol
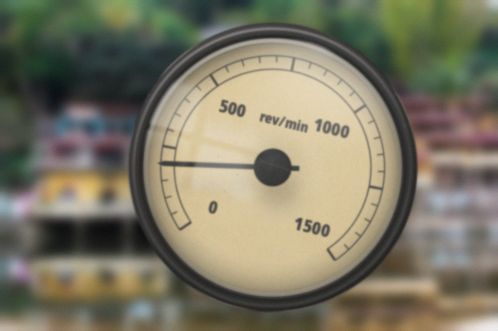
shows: 200 rpm
